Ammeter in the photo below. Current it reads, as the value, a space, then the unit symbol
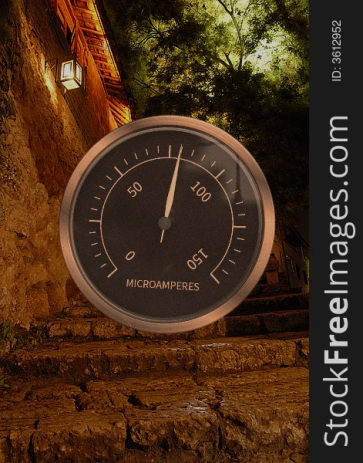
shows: 80 µA
